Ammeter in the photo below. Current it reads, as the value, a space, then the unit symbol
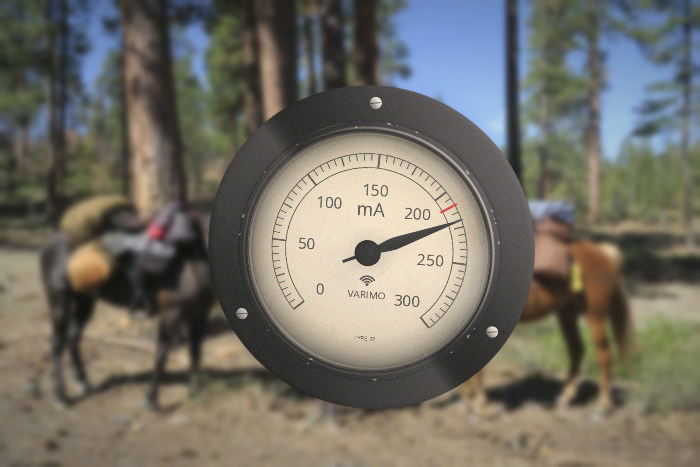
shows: 220 mA
